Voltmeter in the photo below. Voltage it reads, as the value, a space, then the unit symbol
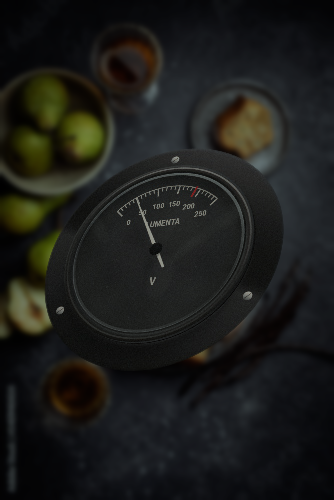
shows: 50 V
